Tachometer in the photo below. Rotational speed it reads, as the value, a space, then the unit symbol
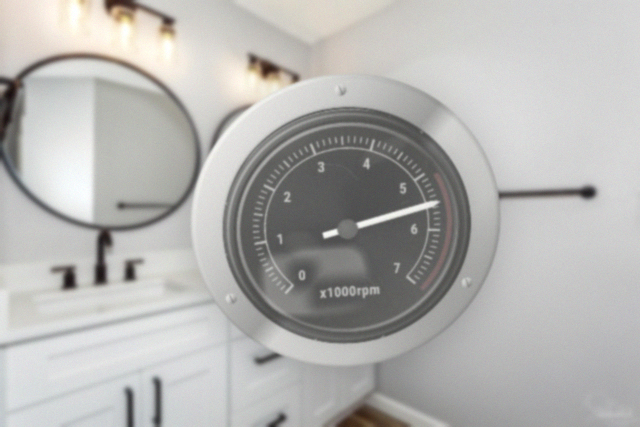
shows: 5500 rpm
